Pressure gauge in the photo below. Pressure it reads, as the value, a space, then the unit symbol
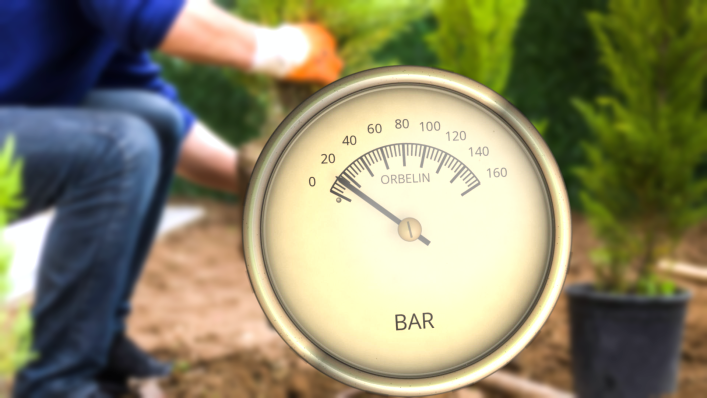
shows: 12 bar
